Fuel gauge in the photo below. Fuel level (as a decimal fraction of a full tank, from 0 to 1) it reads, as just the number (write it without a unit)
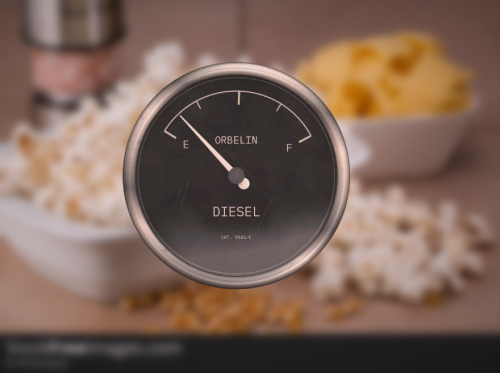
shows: 0.125
